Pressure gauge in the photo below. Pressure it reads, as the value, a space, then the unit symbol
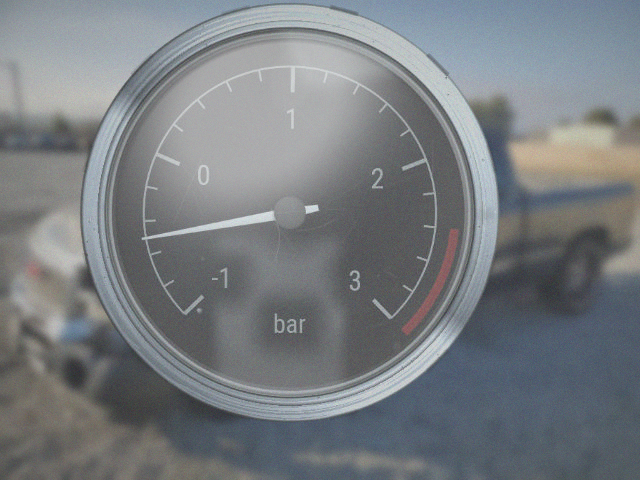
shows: -0.5 bar
